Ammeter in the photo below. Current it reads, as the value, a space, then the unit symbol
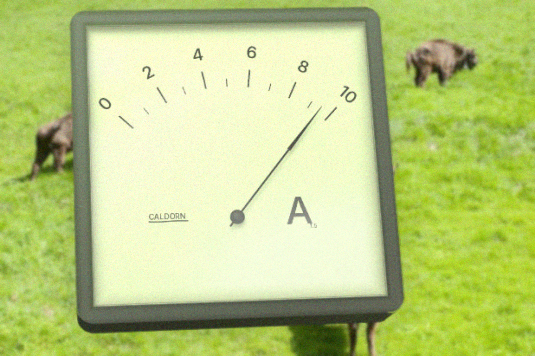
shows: 9.5 A
